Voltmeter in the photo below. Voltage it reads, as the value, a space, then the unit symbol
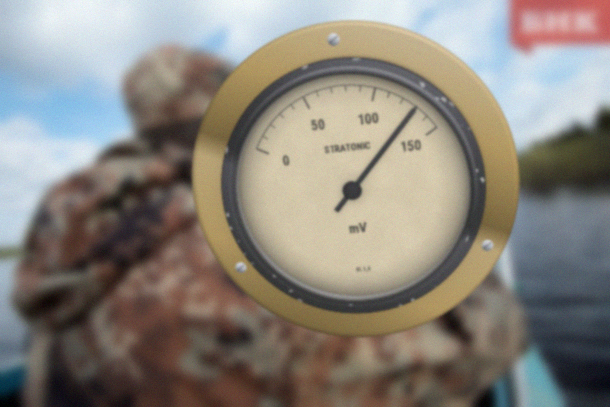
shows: 130 mV
